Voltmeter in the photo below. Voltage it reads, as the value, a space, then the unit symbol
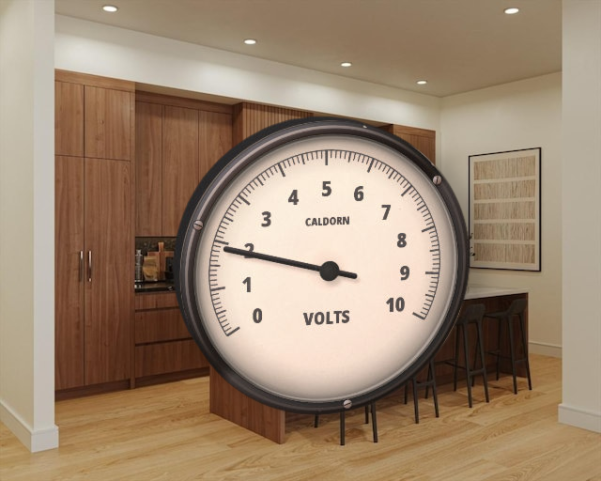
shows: 1.9 V
